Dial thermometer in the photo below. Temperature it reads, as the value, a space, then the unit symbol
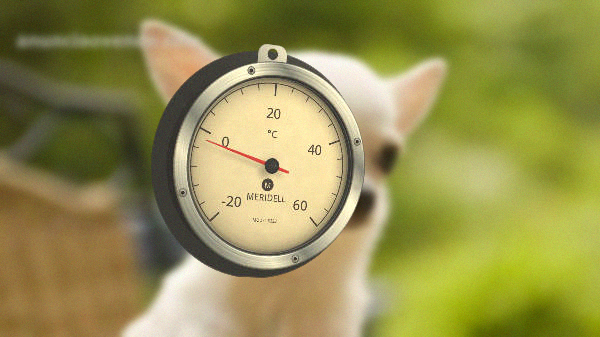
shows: -2 °C
